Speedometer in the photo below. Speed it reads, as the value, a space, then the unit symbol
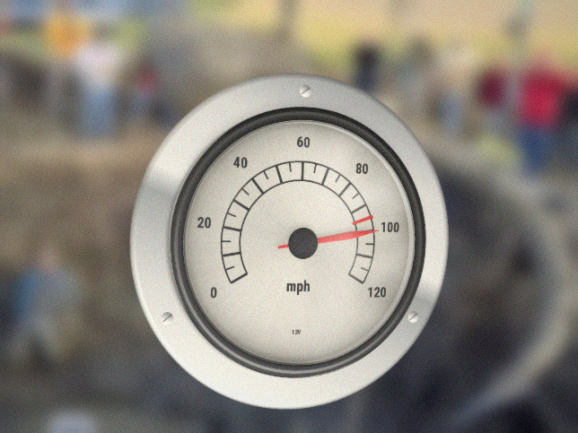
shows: 100 mph
